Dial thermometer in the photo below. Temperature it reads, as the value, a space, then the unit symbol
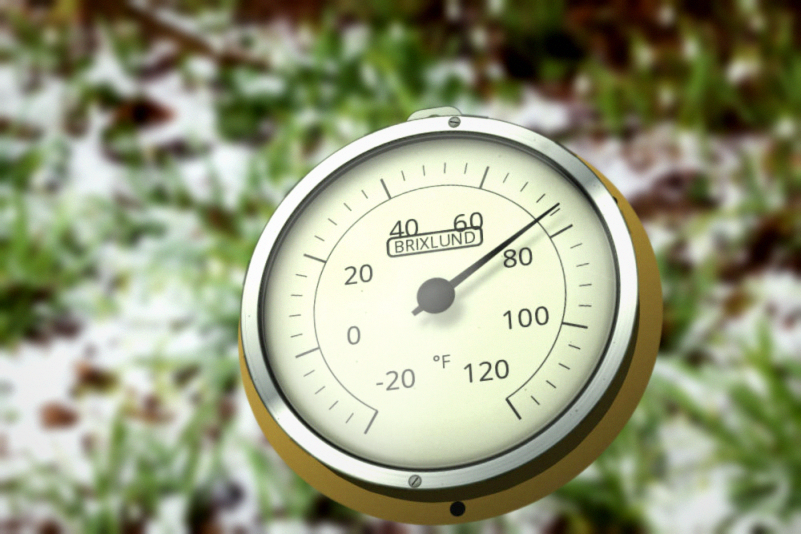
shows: 76 °F
